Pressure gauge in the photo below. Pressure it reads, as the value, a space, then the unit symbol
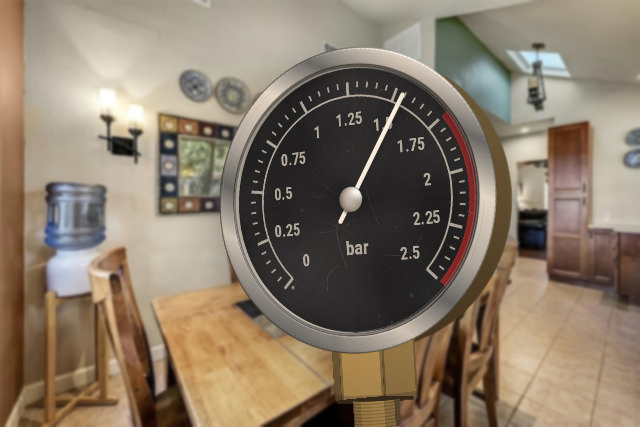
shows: 1.55 bar
